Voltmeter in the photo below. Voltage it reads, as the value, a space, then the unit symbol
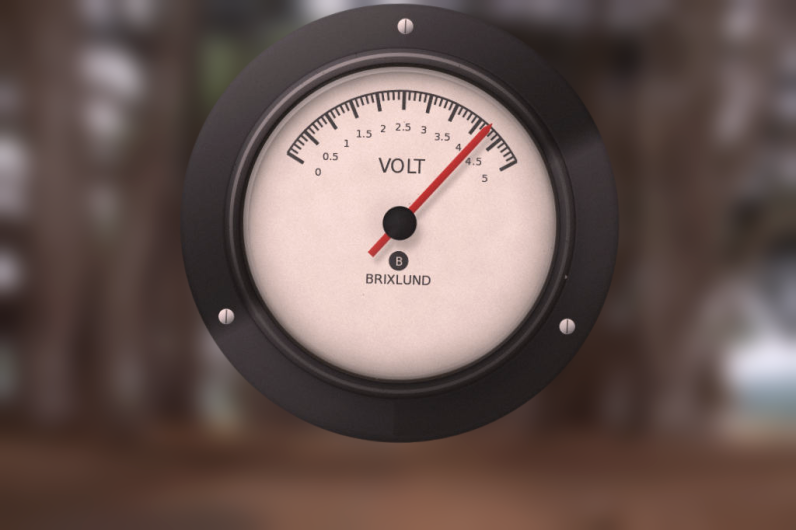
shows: 4.2 V
